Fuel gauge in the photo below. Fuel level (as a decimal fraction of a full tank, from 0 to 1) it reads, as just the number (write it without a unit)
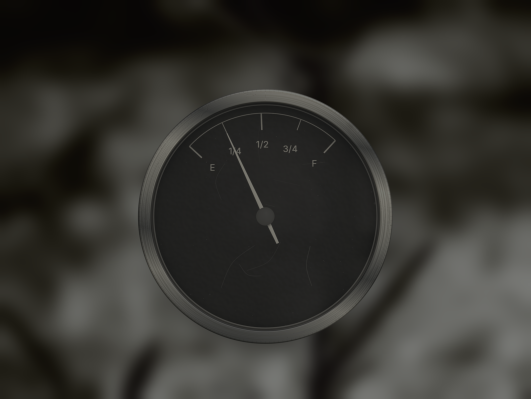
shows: 0.25
